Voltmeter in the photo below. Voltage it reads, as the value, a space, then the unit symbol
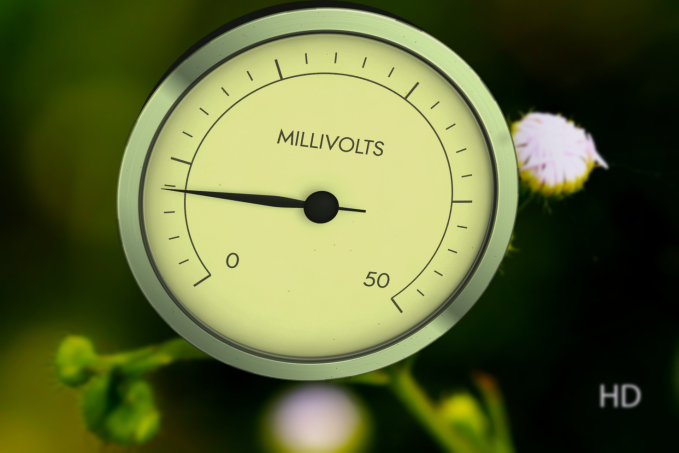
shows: 8 mV
